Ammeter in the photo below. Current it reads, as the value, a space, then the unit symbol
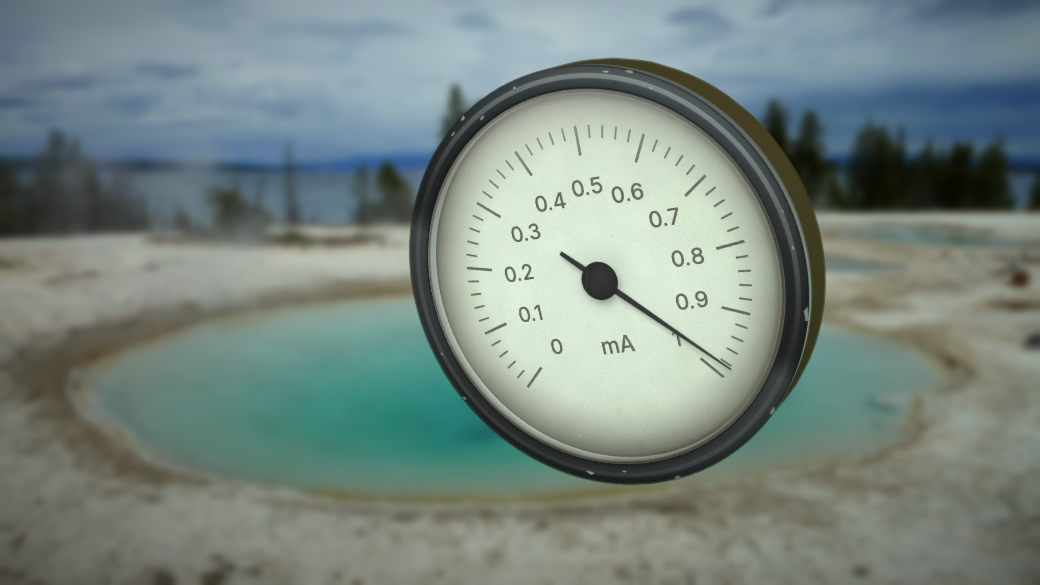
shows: 0.98 mA
